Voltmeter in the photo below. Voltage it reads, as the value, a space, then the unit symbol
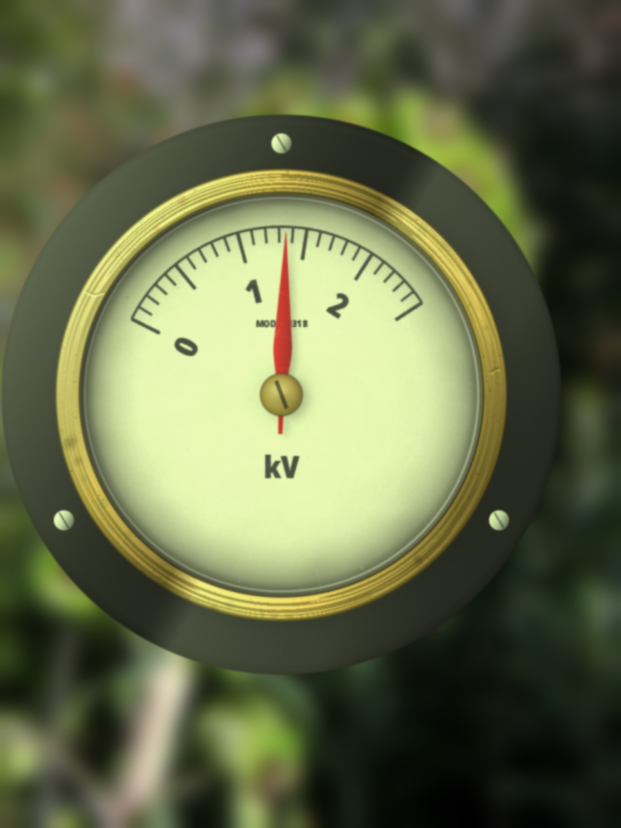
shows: 1.35 kV
